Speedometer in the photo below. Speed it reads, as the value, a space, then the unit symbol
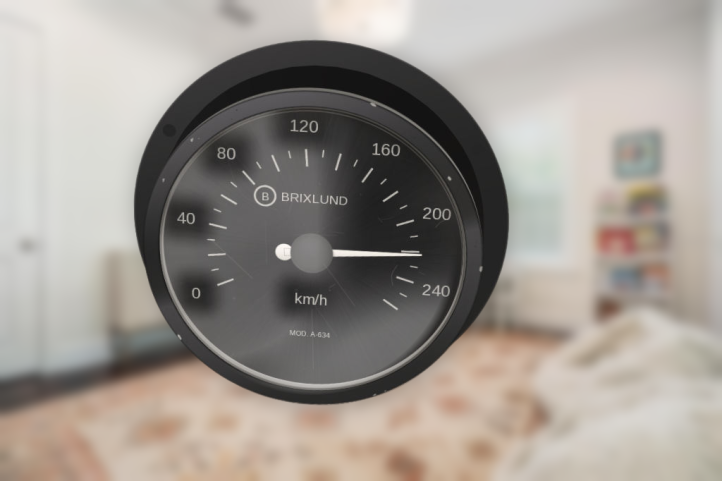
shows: 220 km/h
